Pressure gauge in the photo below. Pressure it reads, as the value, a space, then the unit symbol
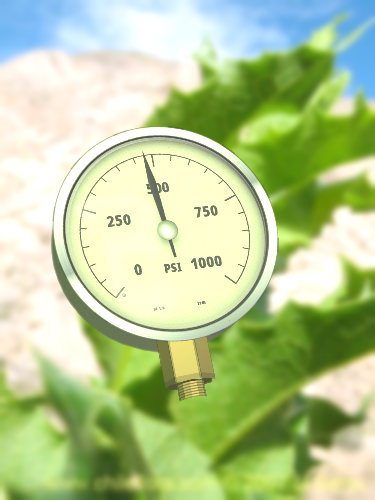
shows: 475 psi
